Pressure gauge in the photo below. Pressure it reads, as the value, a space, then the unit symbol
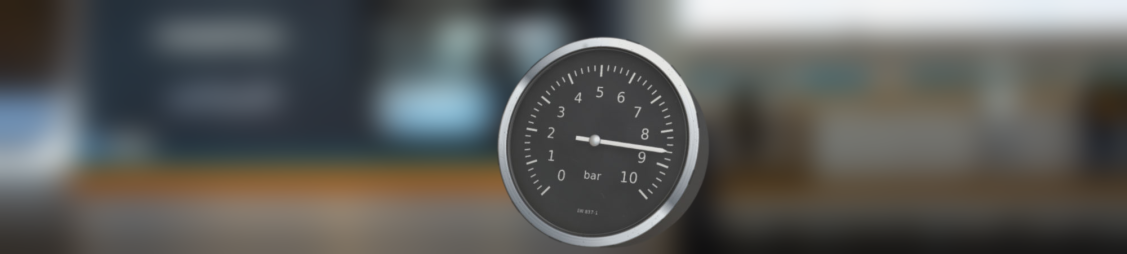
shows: 8.6 bar
